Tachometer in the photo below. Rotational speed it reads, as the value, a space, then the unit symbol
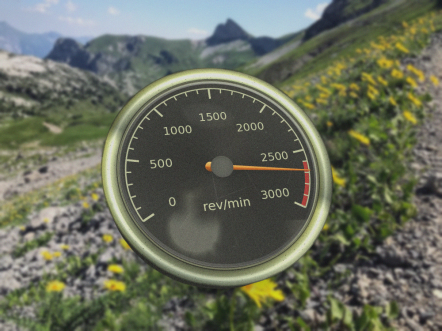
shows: 2700 rpm
